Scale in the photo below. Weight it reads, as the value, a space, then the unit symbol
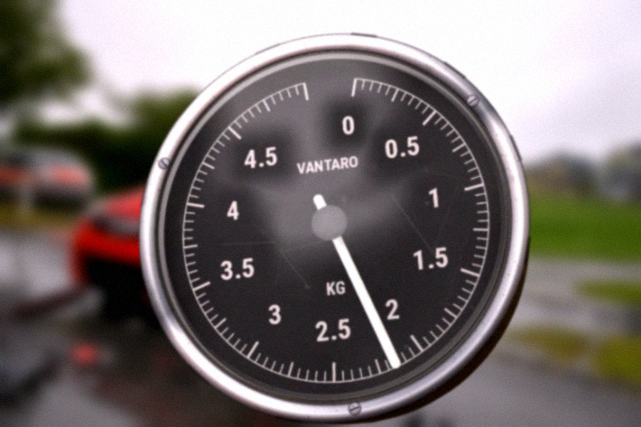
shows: 2.15 kg
